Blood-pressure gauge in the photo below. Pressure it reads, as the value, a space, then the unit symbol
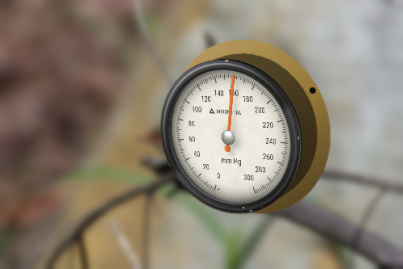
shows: 160 mmHg
